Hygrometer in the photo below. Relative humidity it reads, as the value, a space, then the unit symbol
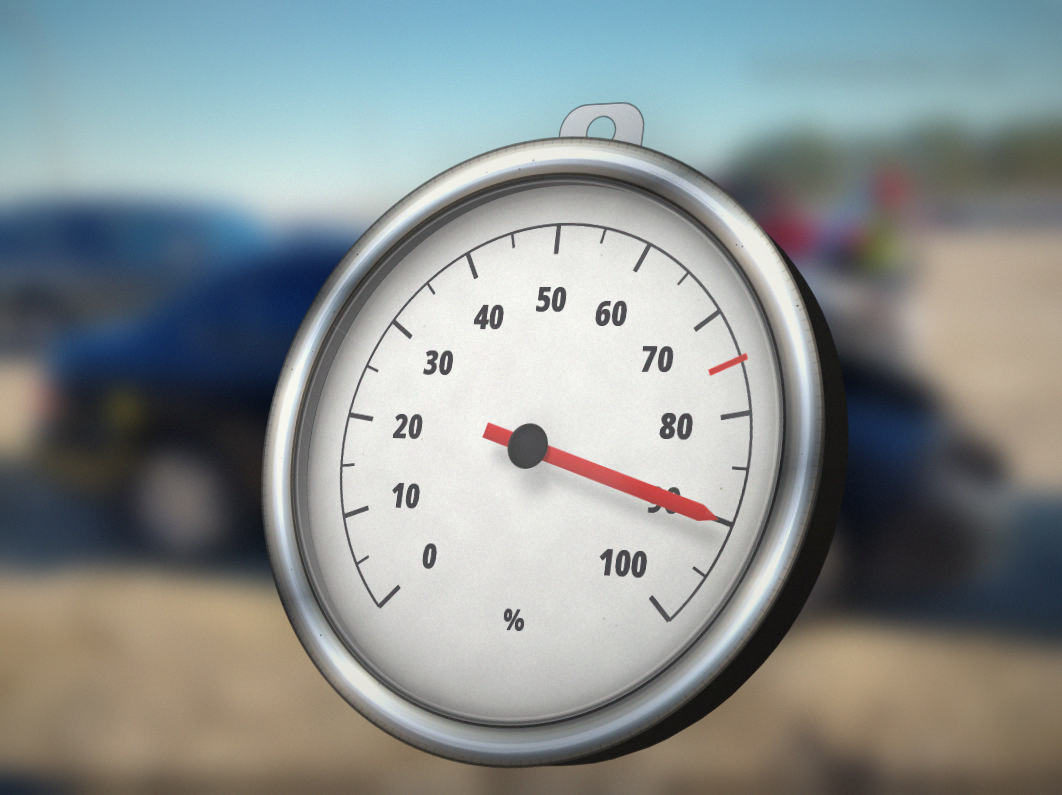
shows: 90 %
